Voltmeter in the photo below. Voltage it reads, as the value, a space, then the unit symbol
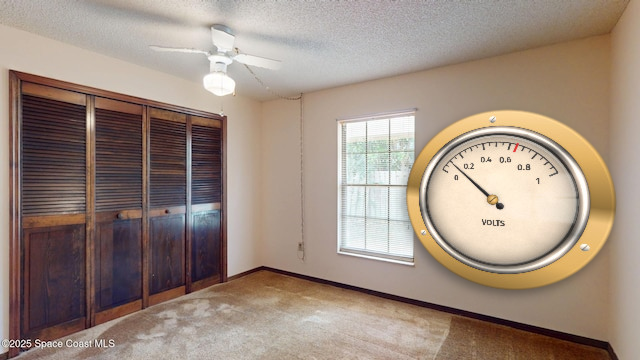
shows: 0.1 V
